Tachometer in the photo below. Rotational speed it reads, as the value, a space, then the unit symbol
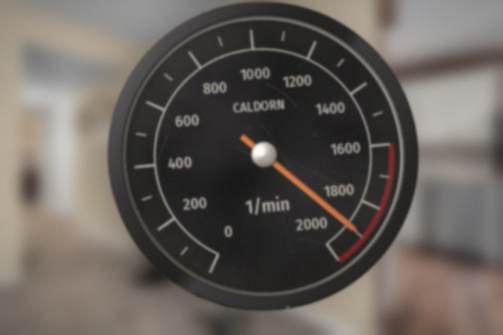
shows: 1900 rpm
